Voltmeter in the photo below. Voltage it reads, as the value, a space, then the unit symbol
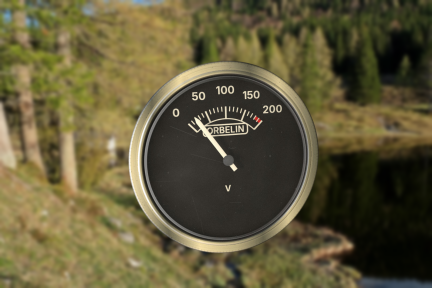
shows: 20 V
